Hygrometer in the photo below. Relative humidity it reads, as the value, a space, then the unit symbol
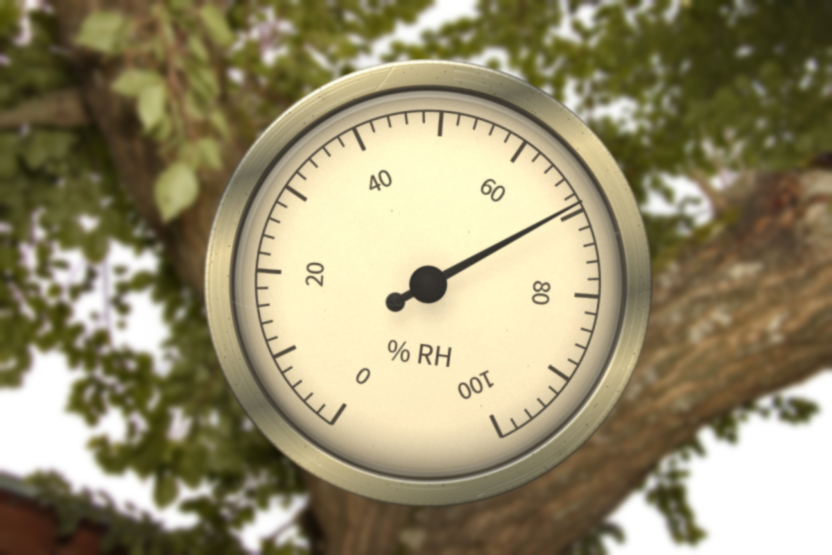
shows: 69 %
